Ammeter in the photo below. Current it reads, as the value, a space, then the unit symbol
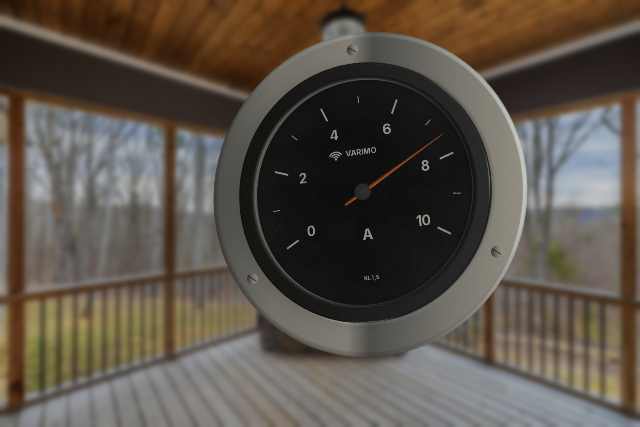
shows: 7.5 A
